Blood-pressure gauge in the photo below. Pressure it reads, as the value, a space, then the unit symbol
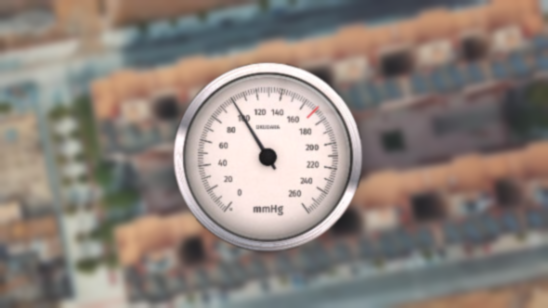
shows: 100 mmHg
